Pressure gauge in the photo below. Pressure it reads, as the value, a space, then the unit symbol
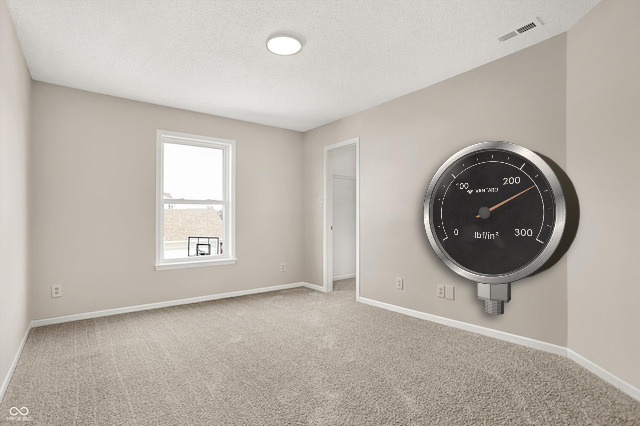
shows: 230 psi
